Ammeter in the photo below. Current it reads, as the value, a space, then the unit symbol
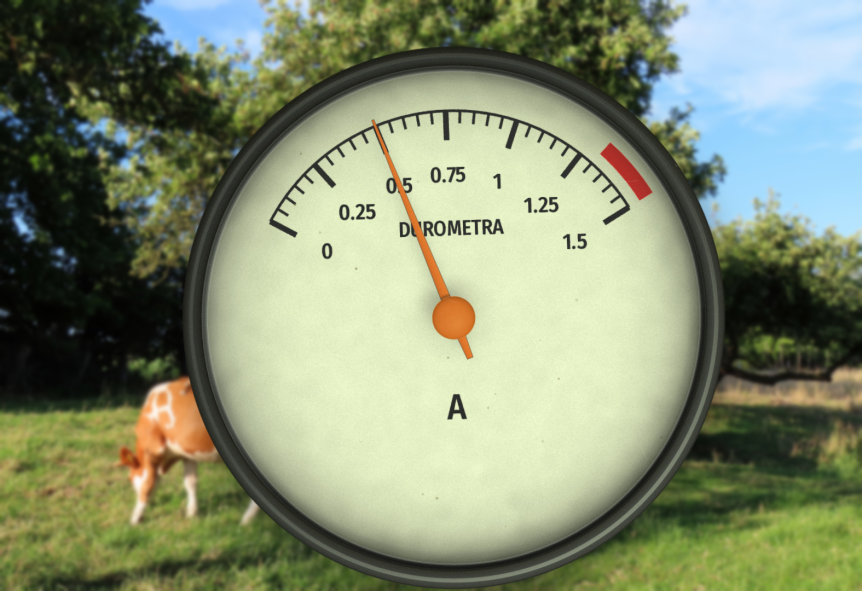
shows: 0.5 A
